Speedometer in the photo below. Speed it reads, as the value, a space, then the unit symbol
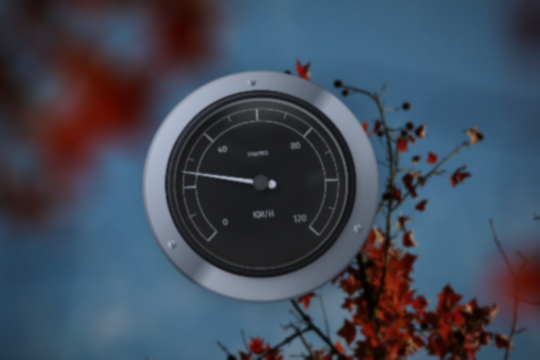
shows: 25 km/h
